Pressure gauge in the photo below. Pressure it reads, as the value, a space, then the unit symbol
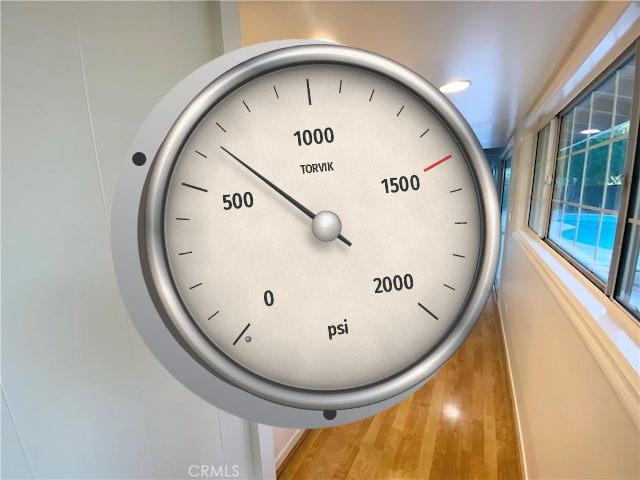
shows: 650 psi
